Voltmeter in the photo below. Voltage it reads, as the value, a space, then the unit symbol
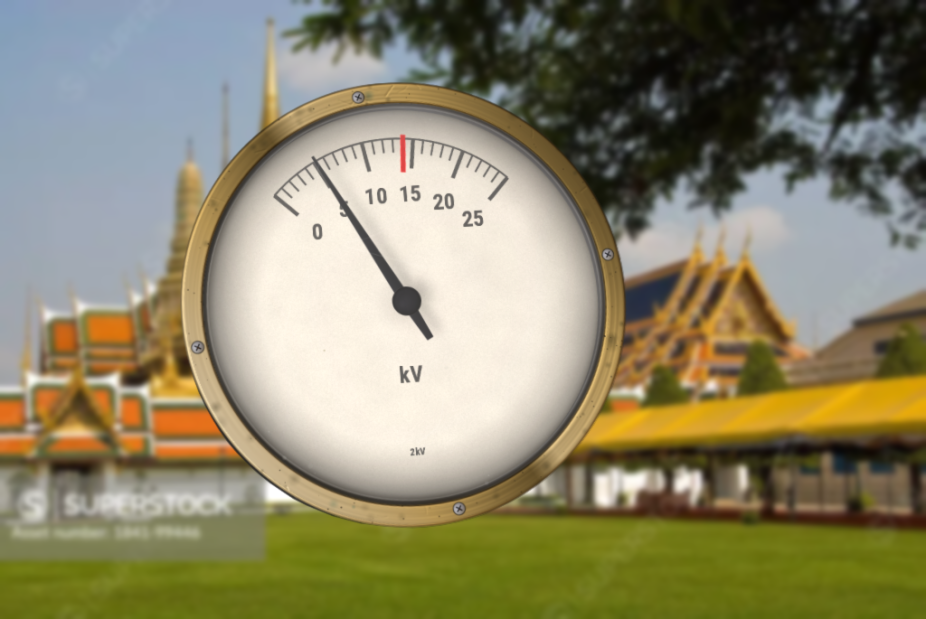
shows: 5 kV
